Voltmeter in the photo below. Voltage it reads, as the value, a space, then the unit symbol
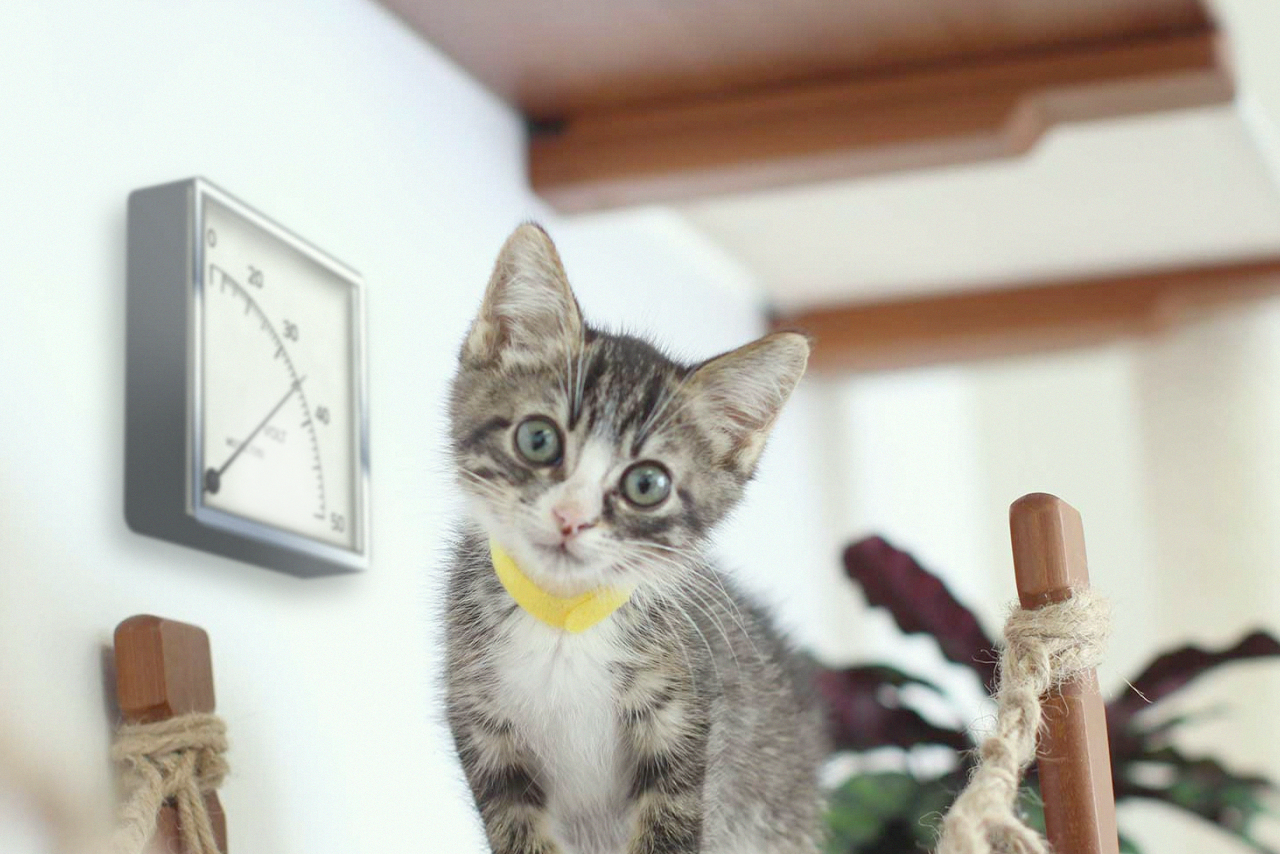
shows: 35 V
